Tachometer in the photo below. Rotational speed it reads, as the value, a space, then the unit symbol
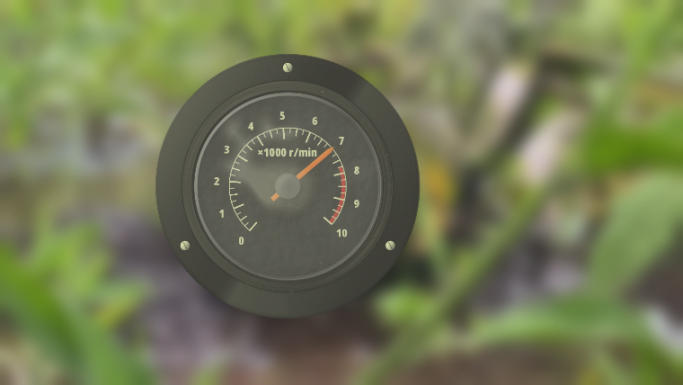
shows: 7000 rpm
